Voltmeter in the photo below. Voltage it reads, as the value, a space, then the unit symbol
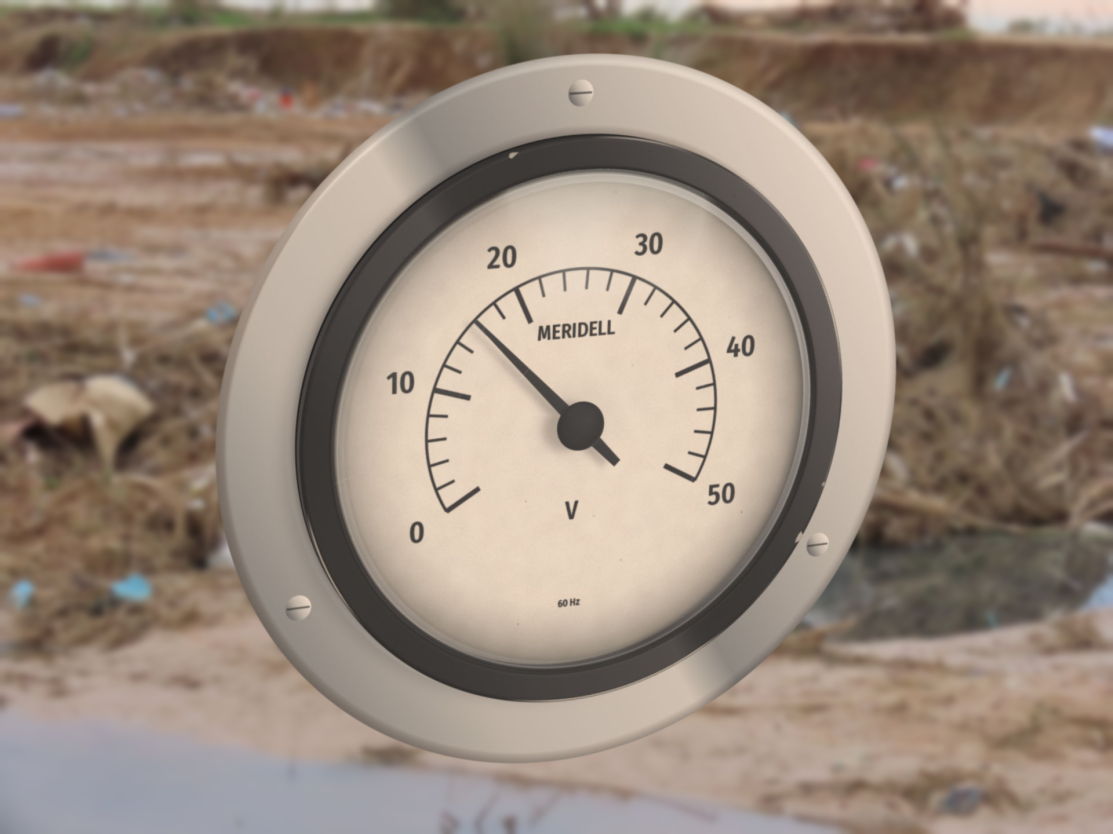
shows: 16 V
